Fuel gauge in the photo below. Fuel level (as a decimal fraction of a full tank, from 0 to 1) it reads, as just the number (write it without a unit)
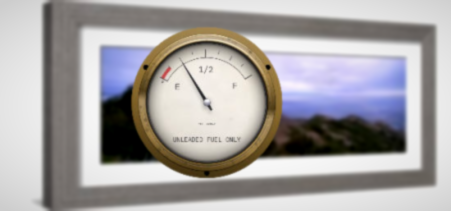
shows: 0.25
